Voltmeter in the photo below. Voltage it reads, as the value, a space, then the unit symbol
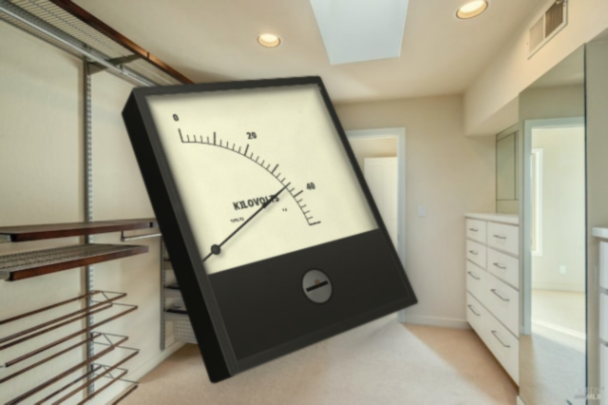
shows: 36 kV
